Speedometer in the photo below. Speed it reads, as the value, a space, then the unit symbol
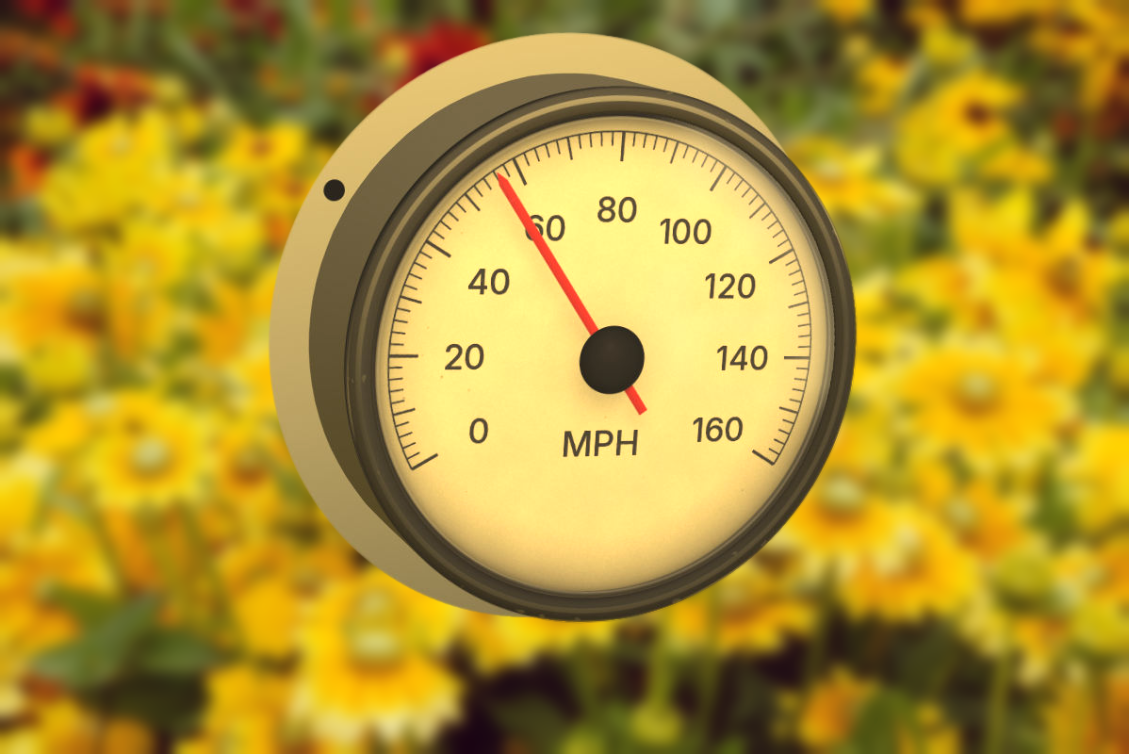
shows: 56 mph
